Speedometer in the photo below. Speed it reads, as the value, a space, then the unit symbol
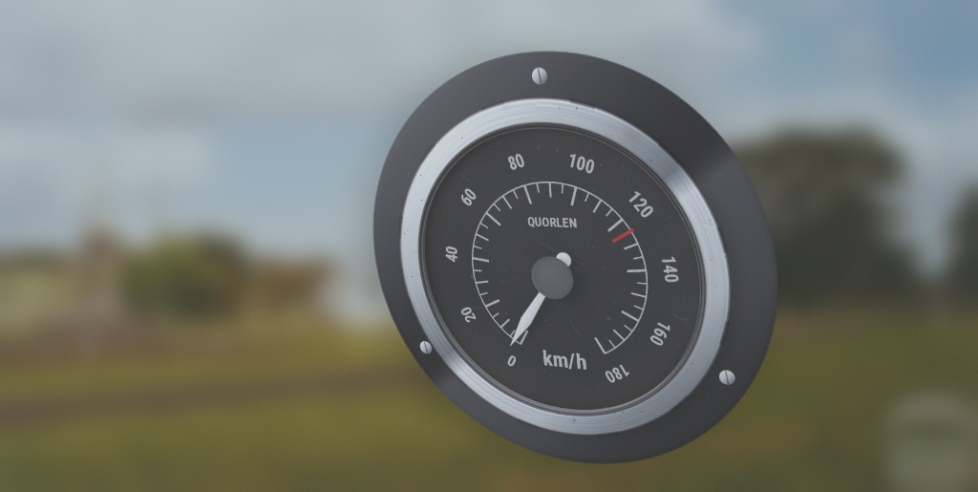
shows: 2.5 km/h
